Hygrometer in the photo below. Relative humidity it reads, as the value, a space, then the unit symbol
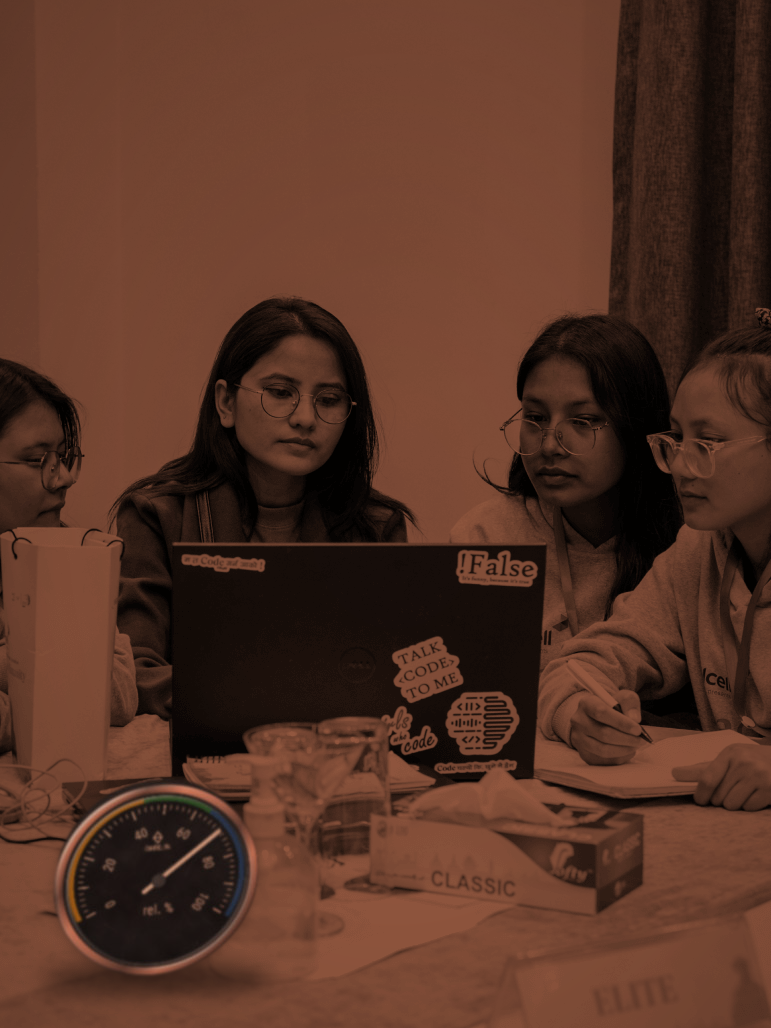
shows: 70 %
